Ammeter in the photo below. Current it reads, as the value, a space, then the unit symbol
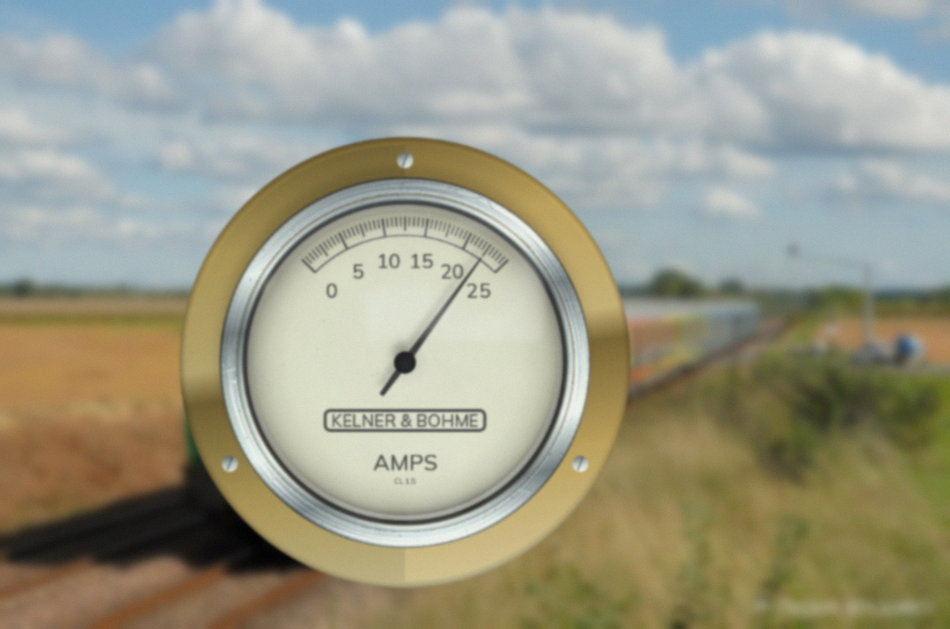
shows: 22.5 A
